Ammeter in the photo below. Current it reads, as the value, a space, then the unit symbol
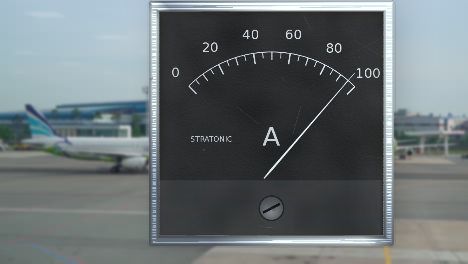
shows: 95 A
